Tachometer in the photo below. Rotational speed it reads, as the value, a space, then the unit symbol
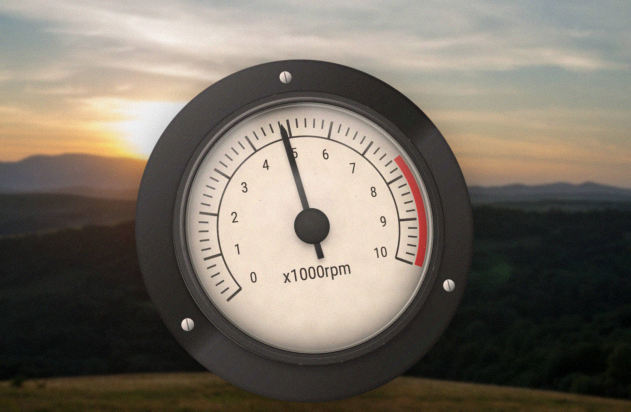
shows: 4800 rpm
